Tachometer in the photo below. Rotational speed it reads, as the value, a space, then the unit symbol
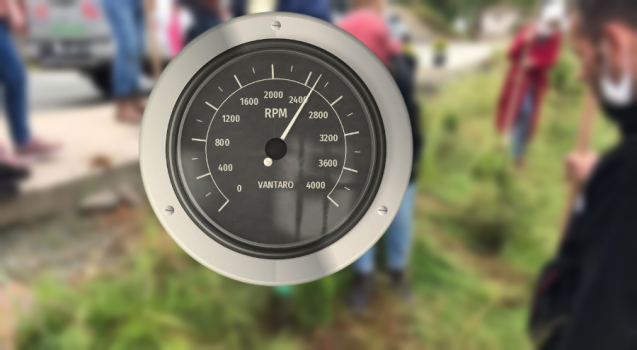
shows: 2500 rpm
